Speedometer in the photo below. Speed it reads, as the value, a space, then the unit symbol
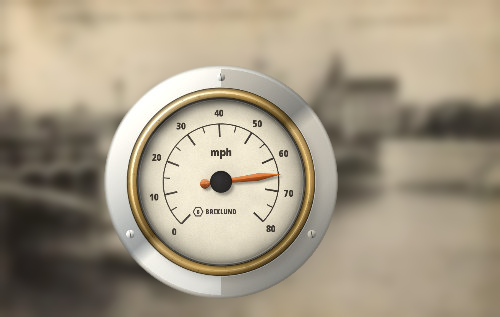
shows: 65 mph
